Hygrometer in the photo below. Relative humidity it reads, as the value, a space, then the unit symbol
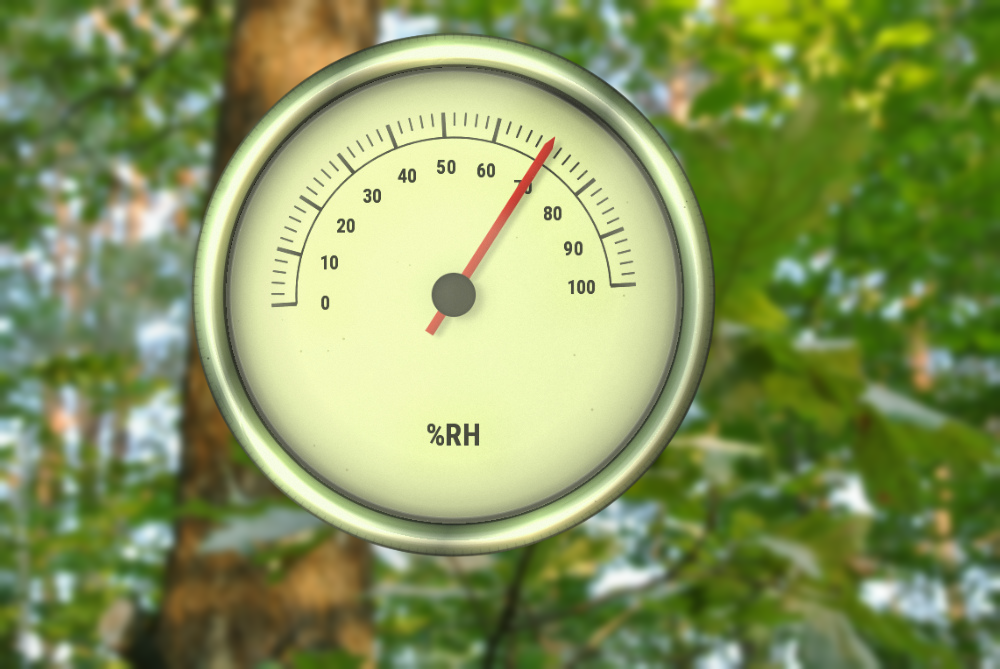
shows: 70 %
